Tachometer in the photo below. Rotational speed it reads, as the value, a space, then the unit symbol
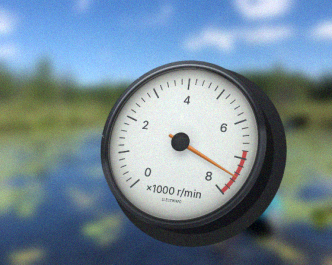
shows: 7500 rpm
